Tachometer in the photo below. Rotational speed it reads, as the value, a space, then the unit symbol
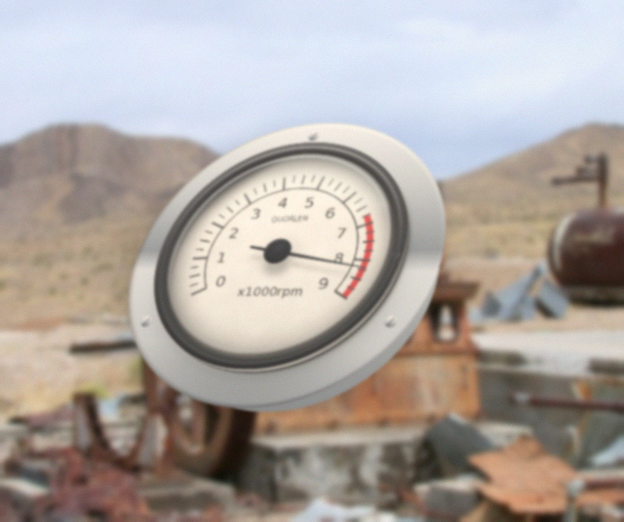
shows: 8250 rpm
